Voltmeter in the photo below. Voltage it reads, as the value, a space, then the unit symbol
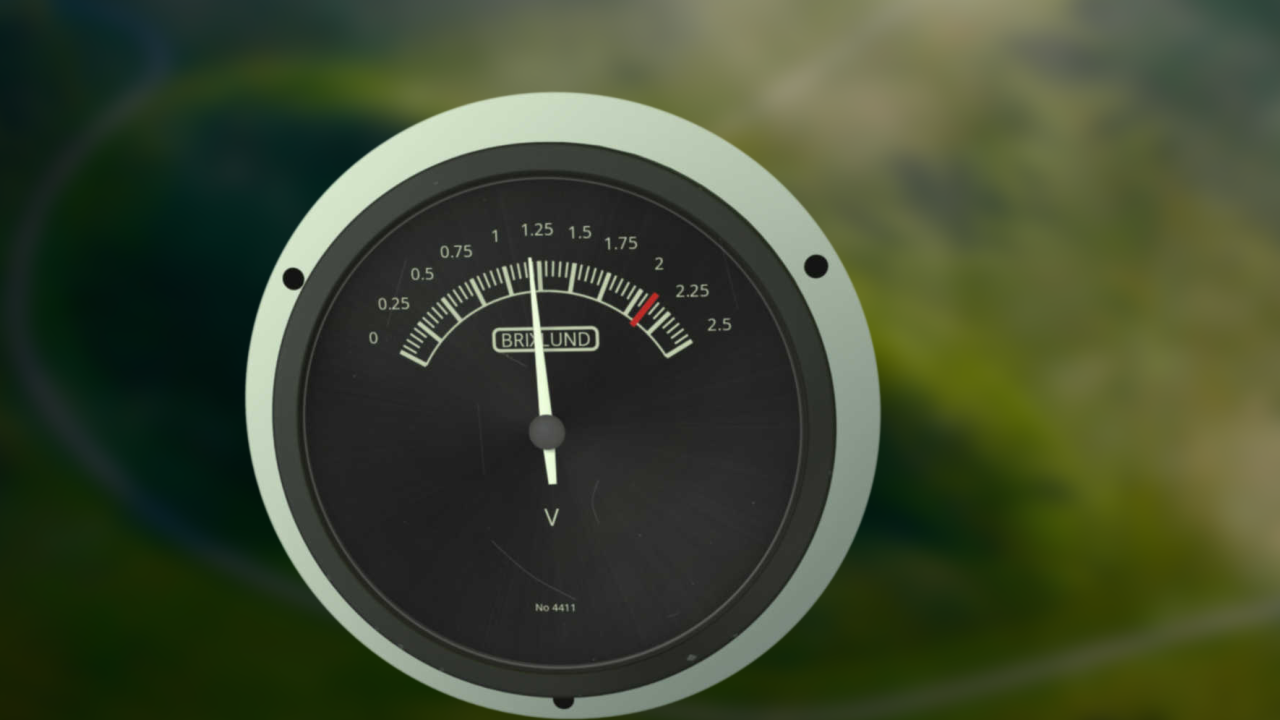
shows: 1.2 V
